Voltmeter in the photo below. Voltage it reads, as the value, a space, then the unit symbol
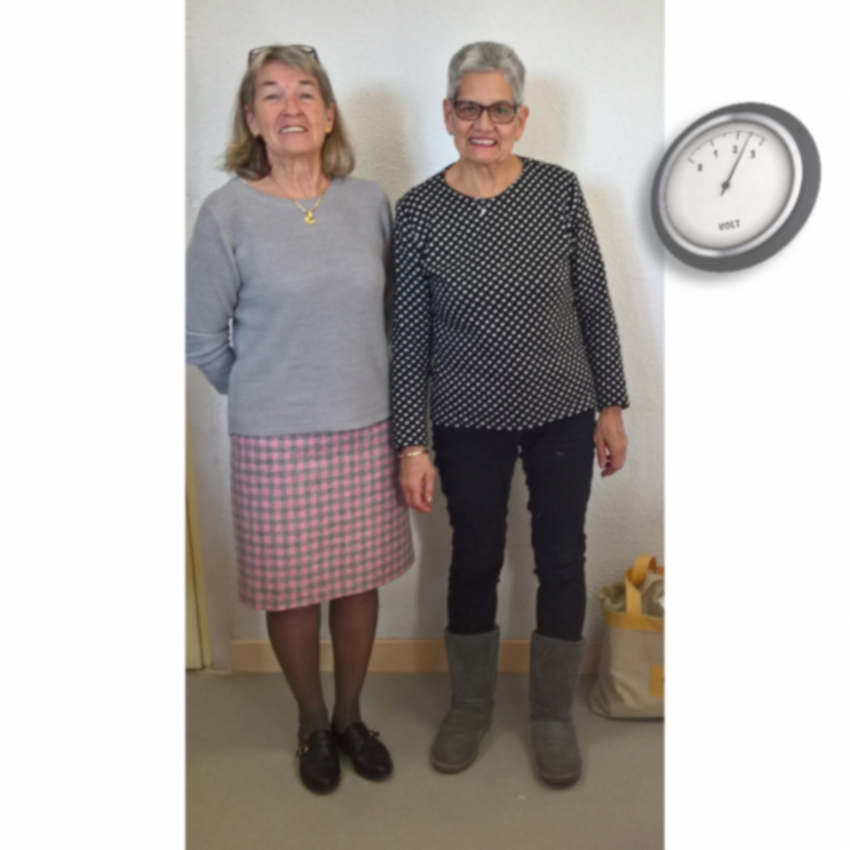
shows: 2.5 V
